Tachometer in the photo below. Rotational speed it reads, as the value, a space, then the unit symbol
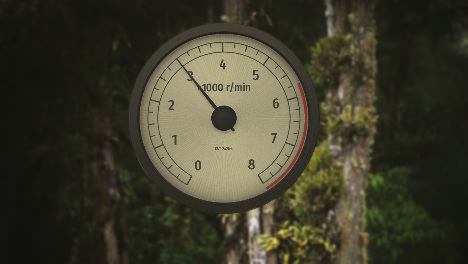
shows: 3000 rpm
